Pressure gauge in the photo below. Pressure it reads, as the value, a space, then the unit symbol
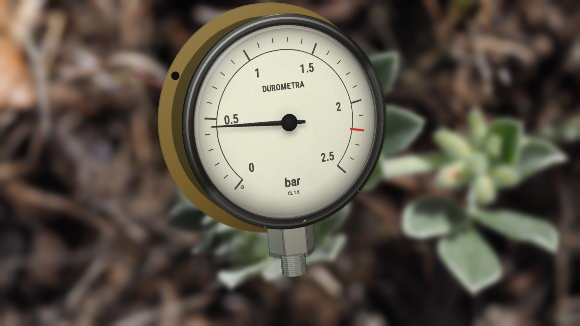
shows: 0.45 bar
